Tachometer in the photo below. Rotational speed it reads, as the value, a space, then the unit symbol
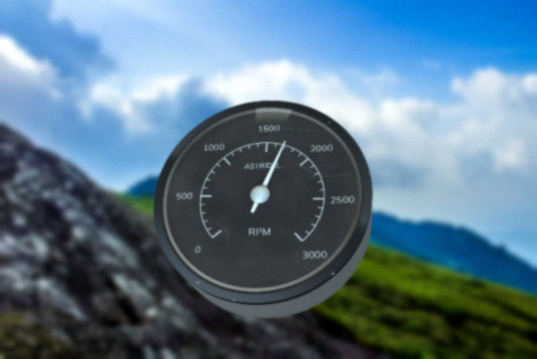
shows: 1700 rpm
